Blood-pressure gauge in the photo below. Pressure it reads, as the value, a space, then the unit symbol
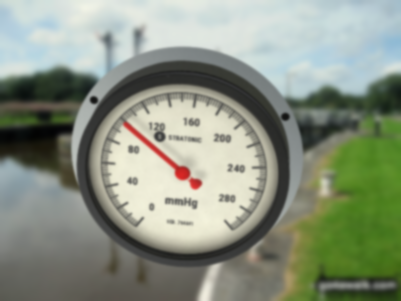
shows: 100 mmHg
